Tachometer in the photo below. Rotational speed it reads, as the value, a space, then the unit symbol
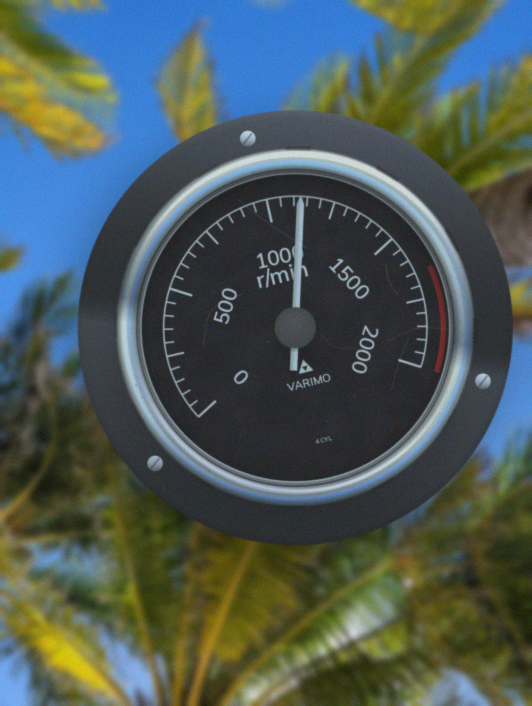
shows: 1125 rpm
